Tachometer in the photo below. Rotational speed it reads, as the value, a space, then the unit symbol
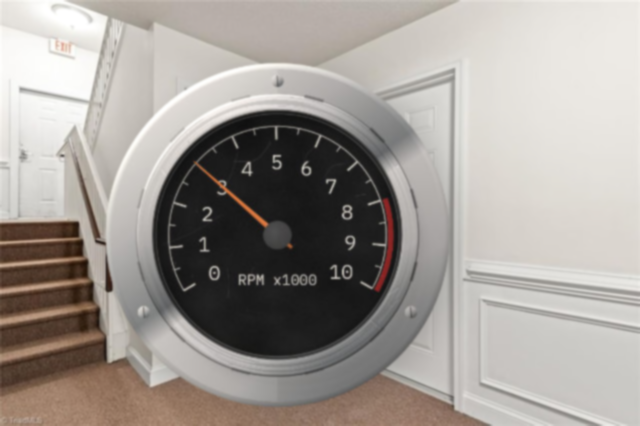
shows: 3000 rpm
